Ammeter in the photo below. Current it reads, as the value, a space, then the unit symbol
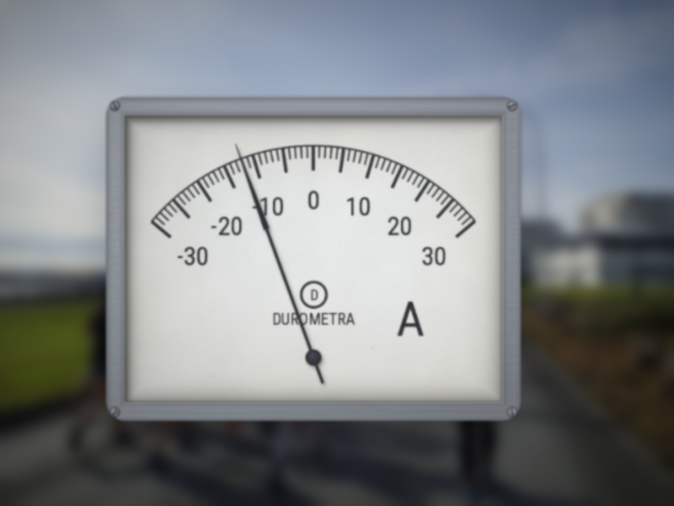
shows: -12 A
